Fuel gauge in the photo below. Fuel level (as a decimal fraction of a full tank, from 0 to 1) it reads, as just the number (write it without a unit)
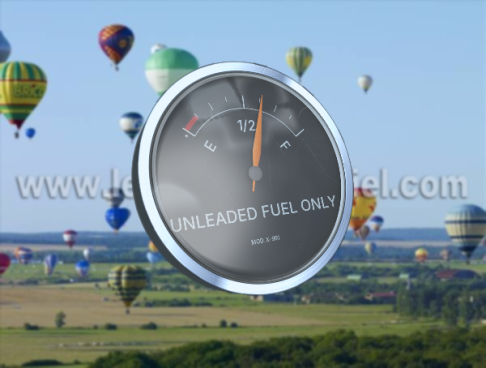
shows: 0.625
